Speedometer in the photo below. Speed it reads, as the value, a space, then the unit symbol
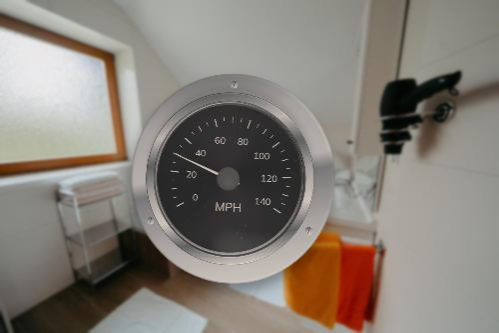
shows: 30 mph
